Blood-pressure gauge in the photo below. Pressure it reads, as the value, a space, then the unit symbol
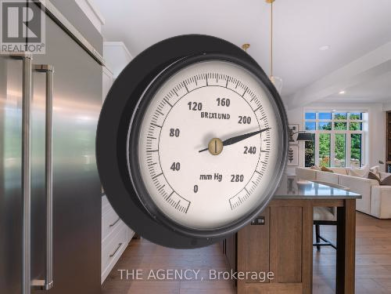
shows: 220 mmHg
